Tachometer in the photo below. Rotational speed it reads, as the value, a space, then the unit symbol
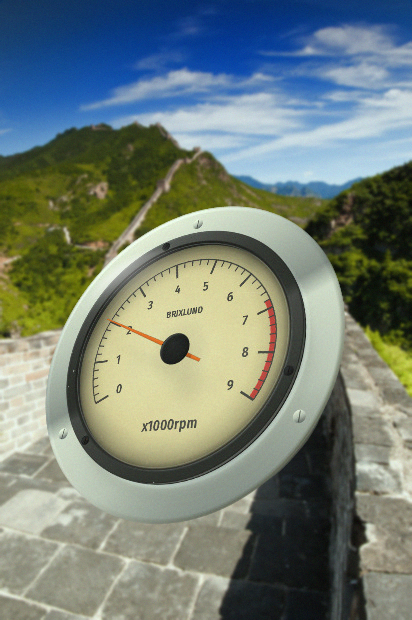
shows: 2000 rpm
